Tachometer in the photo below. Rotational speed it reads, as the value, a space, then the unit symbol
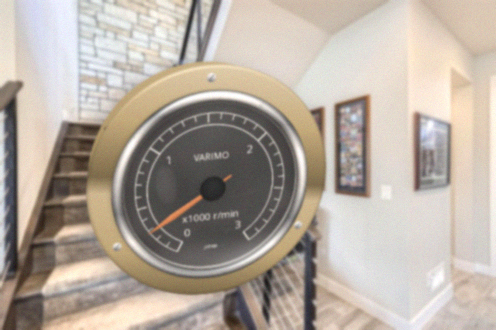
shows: 300 rpm
